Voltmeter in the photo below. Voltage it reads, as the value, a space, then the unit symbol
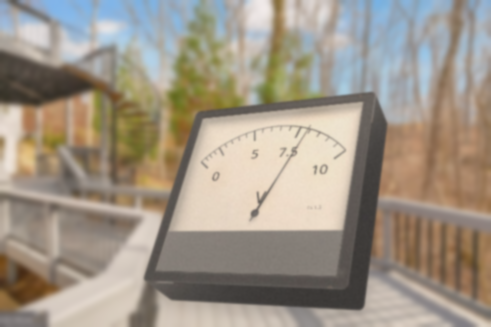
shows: 8 V
